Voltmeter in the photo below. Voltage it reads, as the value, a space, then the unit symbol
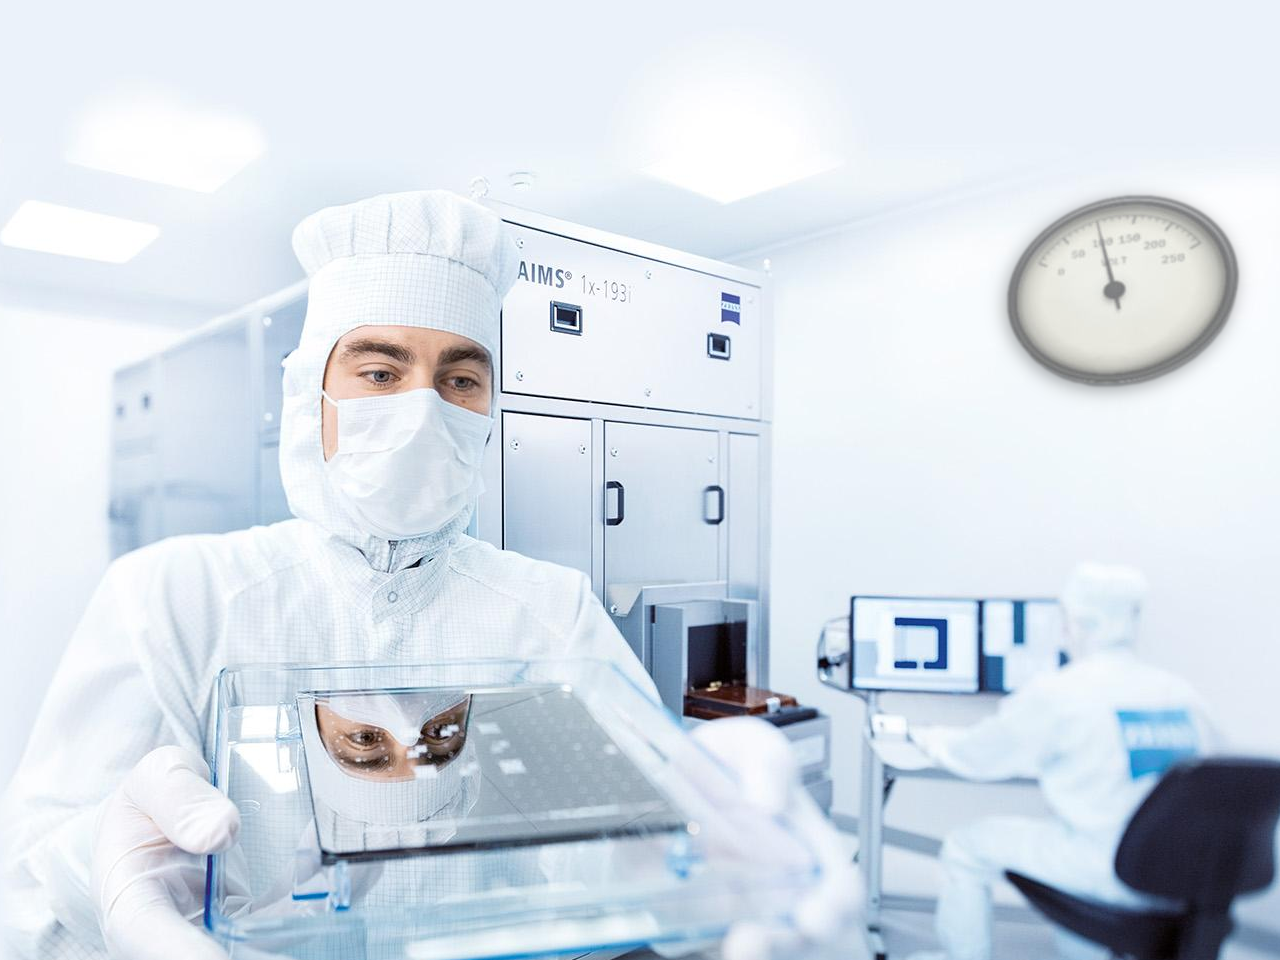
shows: 100 V
